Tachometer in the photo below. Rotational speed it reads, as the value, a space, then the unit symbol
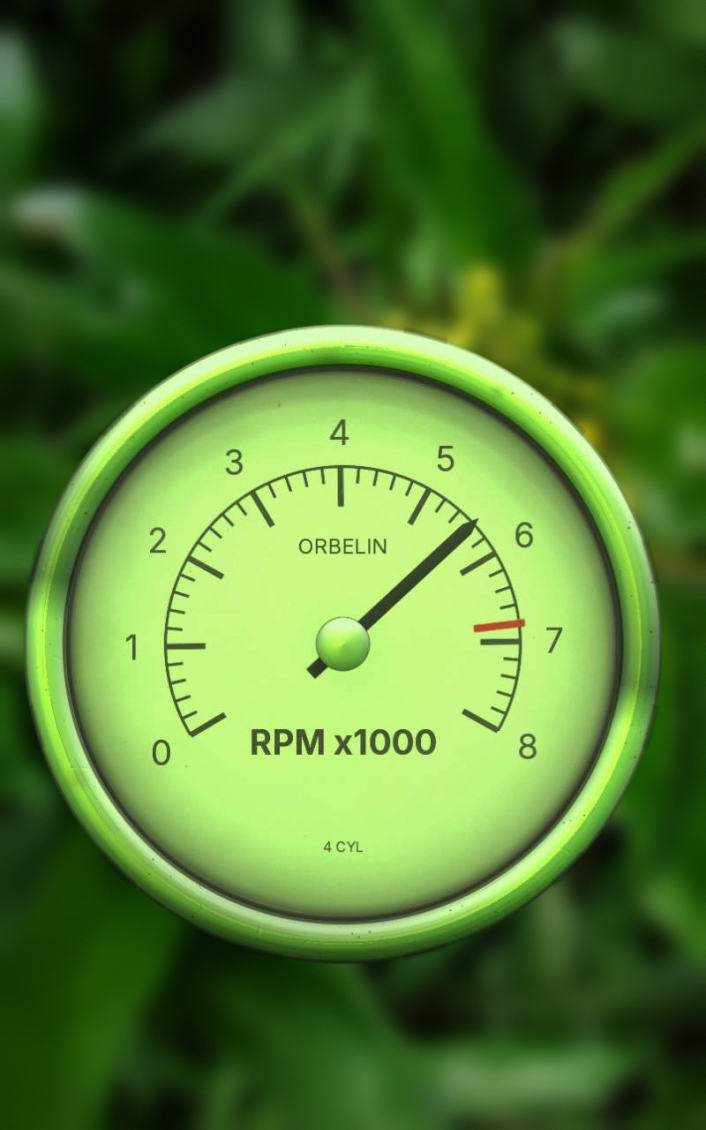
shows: 5600 rpm
